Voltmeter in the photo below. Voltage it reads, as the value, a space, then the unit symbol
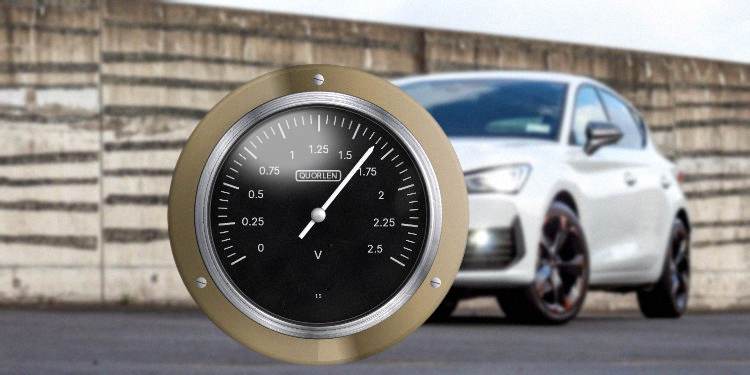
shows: 1.65 V
